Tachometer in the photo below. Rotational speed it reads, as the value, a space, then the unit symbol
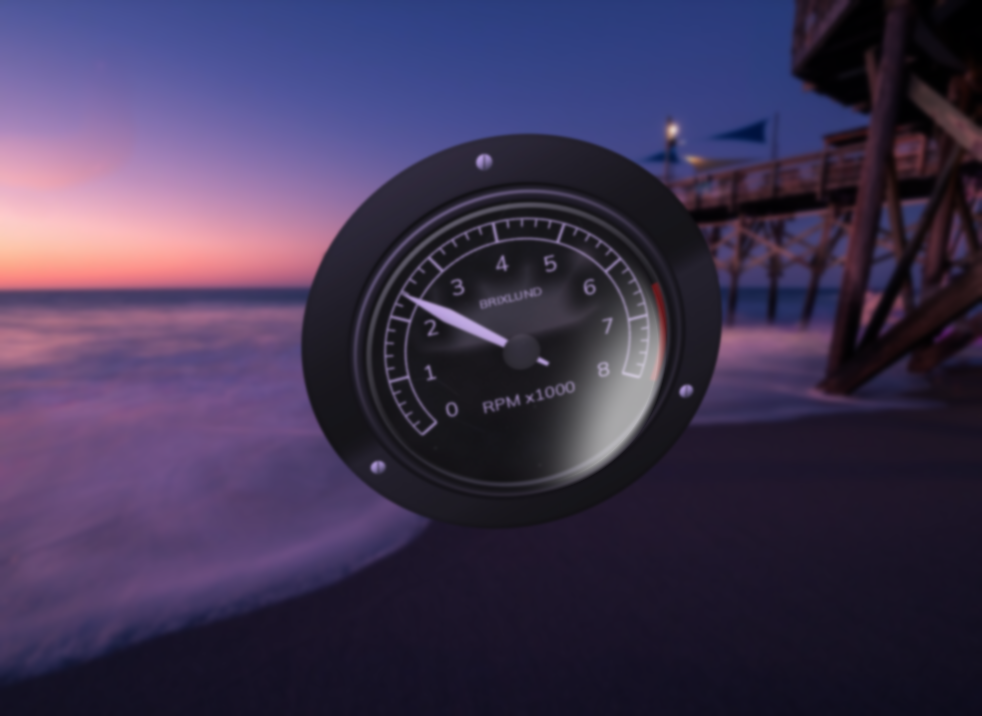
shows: 2400 rpm
